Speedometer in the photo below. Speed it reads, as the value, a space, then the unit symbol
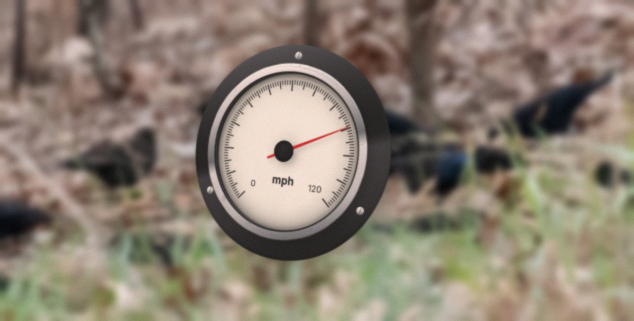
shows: 90 mph
